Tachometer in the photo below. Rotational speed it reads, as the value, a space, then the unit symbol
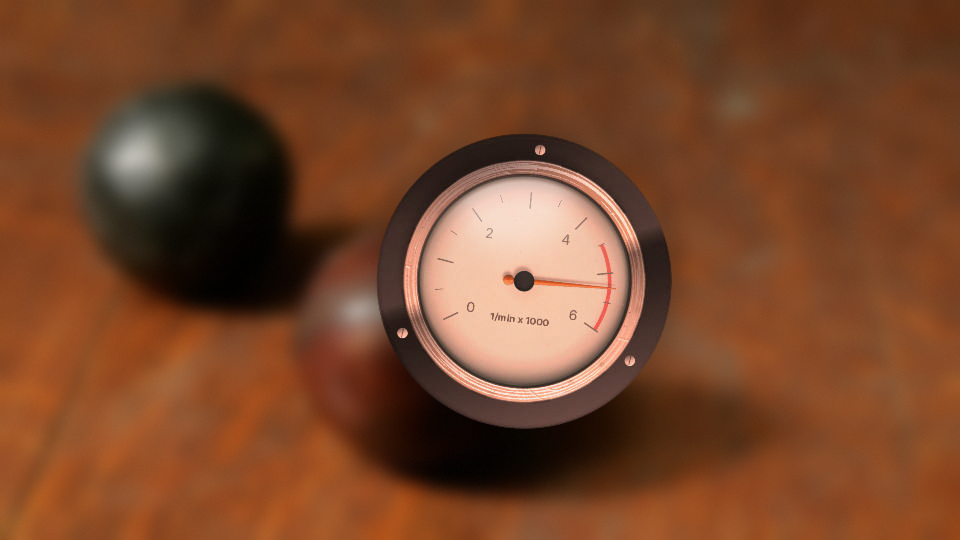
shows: 5250 rpm
